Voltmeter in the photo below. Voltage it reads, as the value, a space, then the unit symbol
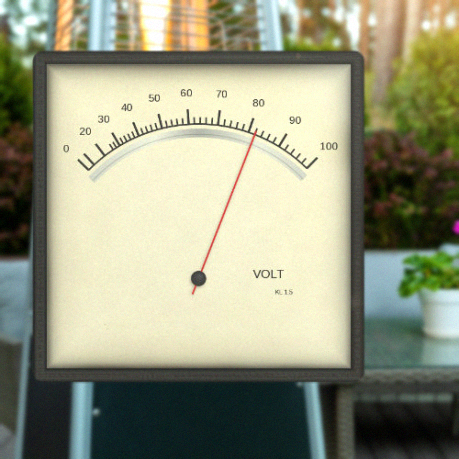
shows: 82 V
